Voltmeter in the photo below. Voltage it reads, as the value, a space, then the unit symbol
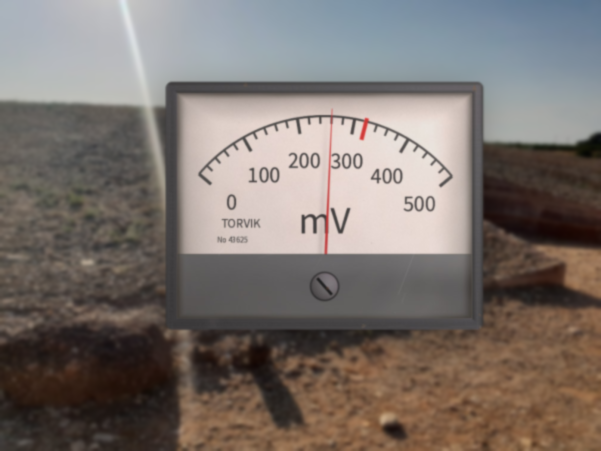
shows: 260 mV
